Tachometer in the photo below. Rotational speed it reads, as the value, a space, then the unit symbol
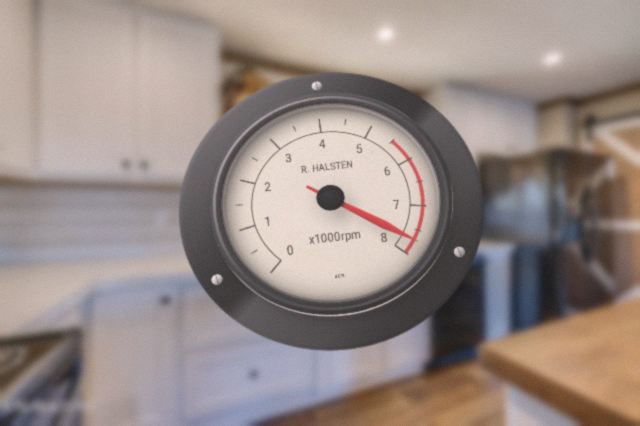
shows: 7750 rpm
